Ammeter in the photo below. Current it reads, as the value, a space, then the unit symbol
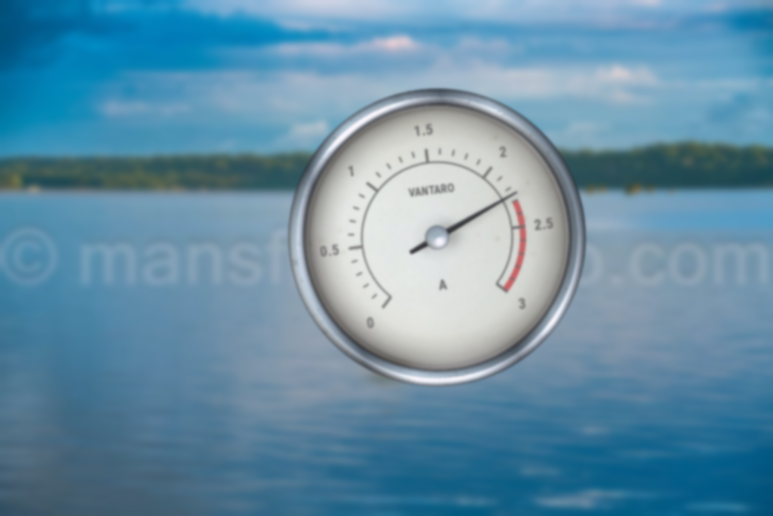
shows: 2.25 A
